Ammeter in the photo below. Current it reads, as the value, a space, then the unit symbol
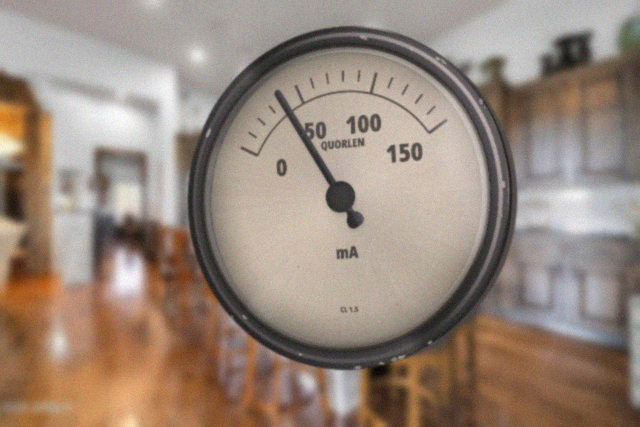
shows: 40 mA
